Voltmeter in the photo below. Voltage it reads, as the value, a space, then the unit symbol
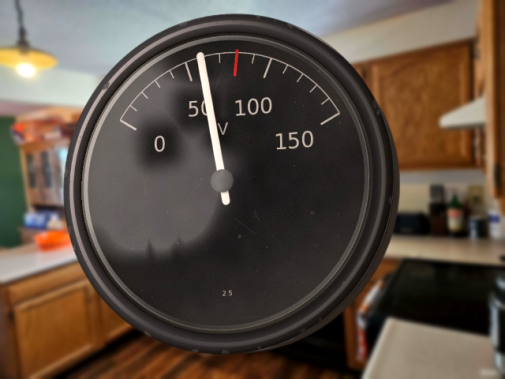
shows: 60 V
